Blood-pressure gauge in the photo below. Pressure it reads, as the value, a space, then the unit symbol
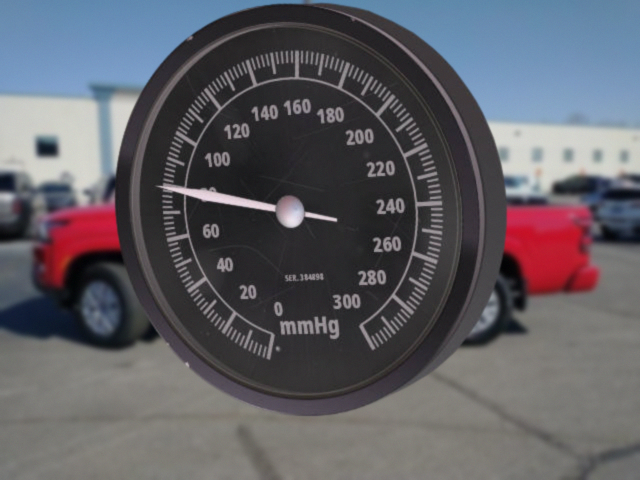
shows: 80 mmHg
